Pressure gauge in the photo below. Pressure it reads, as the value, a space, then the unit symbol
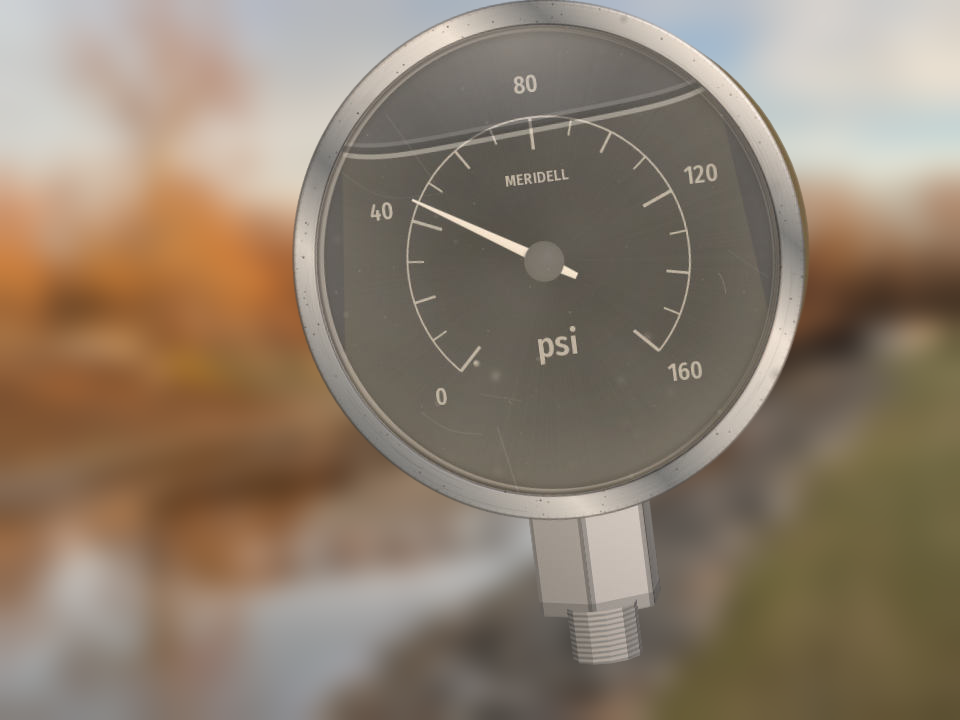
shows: 45 psi
